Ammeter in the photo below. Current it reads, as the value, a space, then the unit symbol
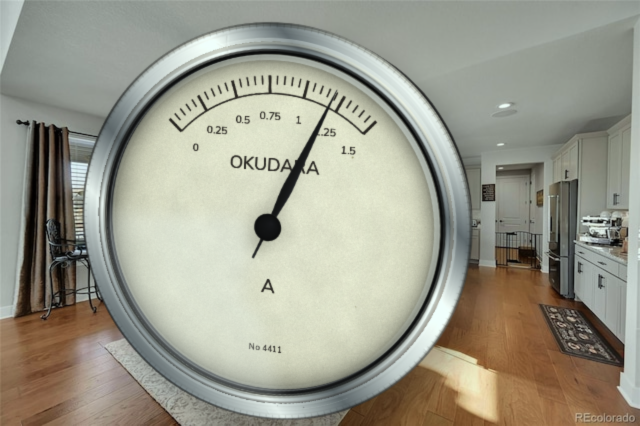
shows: 1.2 A
